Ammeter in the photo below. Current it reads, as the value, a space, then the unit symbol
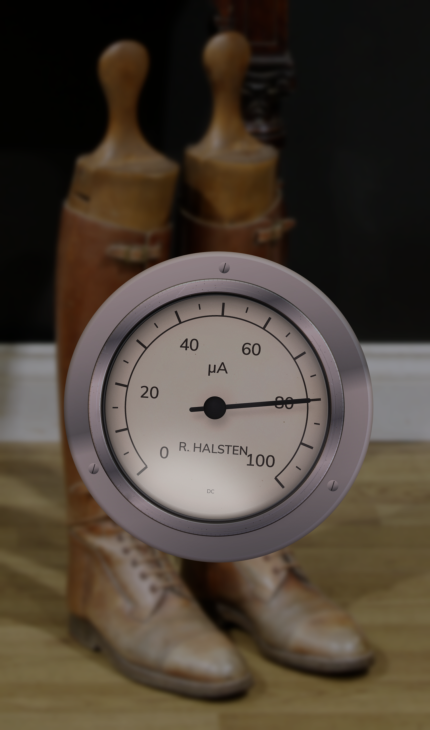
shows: 80 µA
